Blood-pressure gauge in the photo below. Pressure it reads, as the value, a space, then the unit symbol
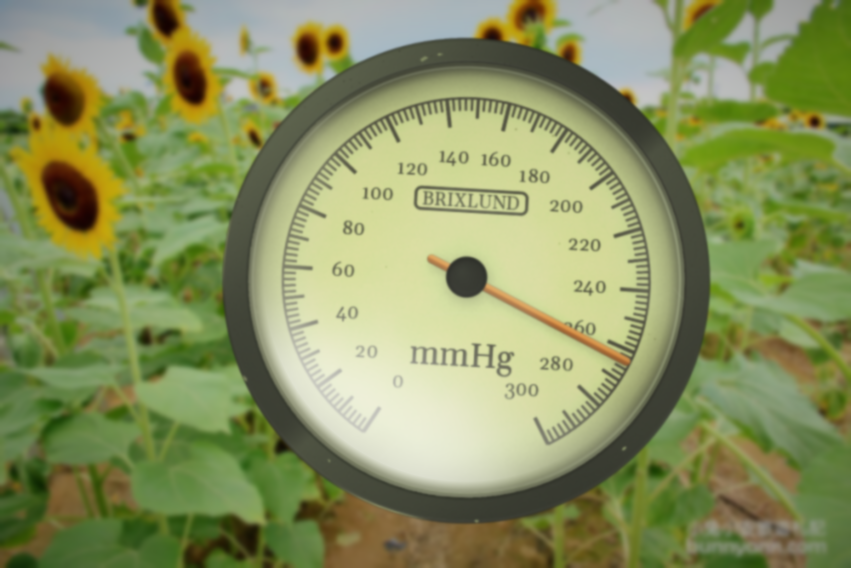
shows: 264 mmHg
